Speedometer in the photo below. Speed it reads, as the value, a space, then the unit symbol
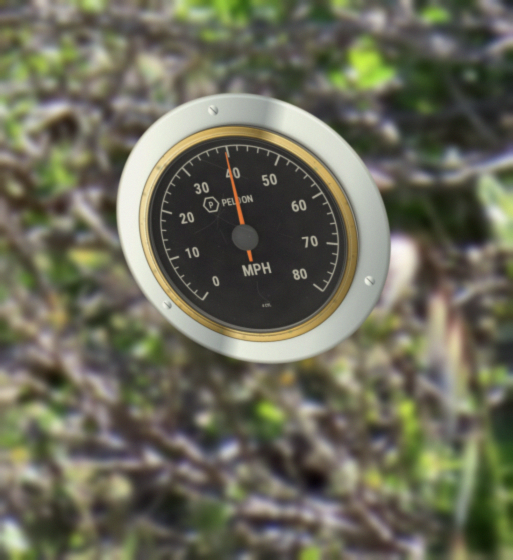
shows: 40 mph
